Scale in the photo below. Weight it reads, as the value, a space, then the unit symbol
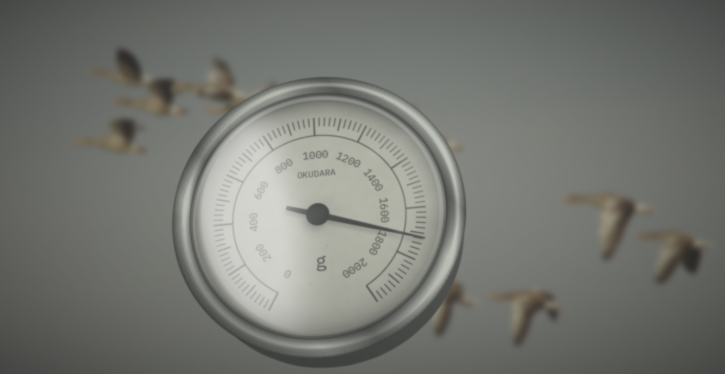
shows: 1720 g
